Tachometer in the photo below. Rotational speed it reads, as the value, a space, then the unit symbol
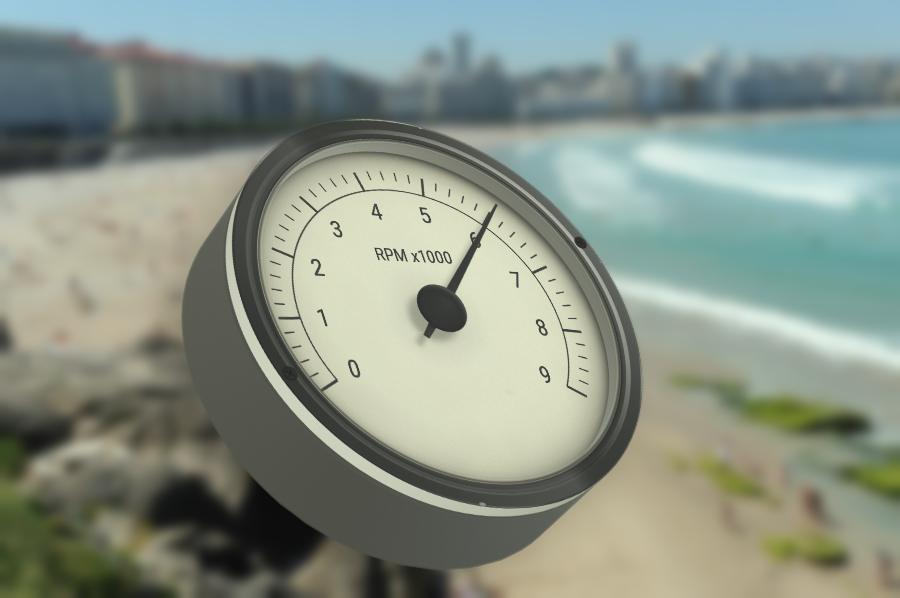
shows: 6000 rpm
